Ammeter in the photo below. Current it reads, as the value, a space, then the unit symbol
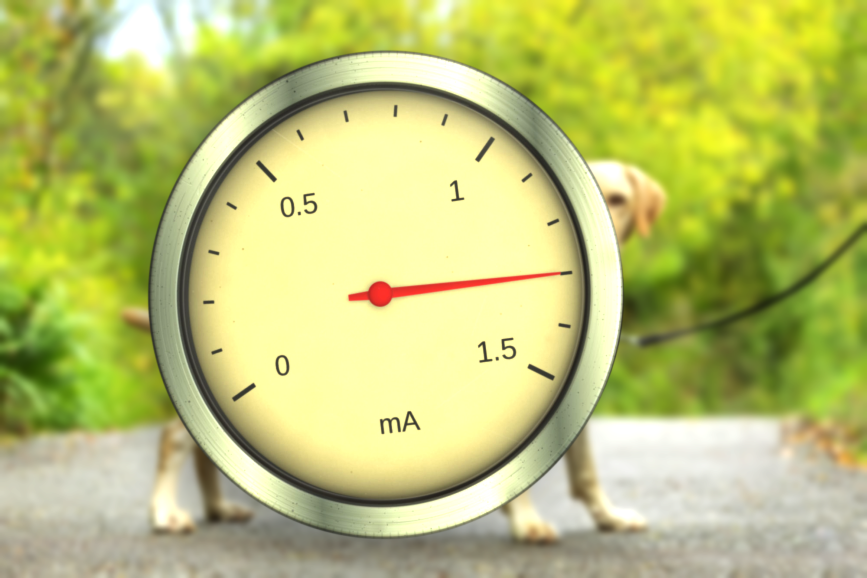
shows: 1.3 mA
